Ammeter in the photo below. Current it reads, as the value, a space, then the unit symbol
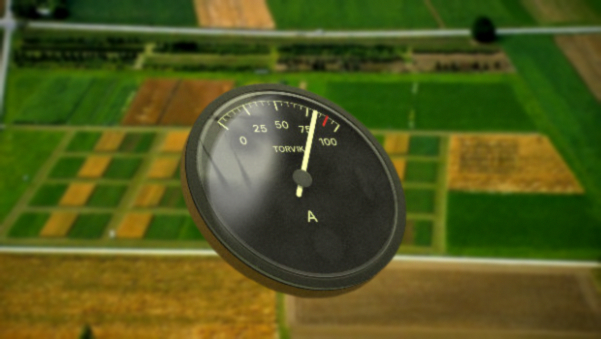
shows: 80 A
